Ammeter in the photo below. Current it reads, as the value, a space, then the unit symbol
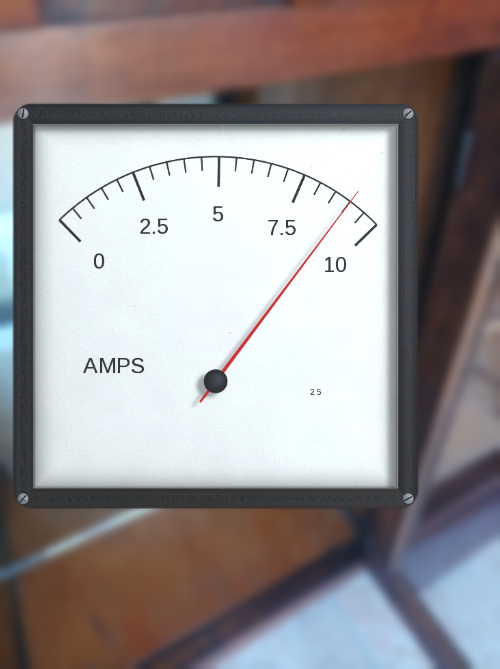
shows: 9 A
